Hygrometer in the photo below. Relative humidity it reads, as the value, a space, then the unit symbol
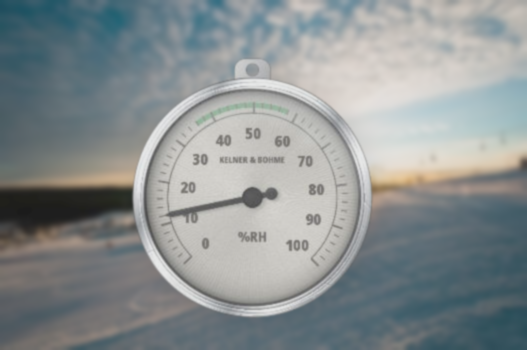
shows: 12 %
